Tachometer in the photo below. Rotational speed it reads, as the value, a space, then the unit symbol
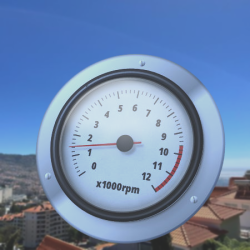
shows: 1400 rpm
